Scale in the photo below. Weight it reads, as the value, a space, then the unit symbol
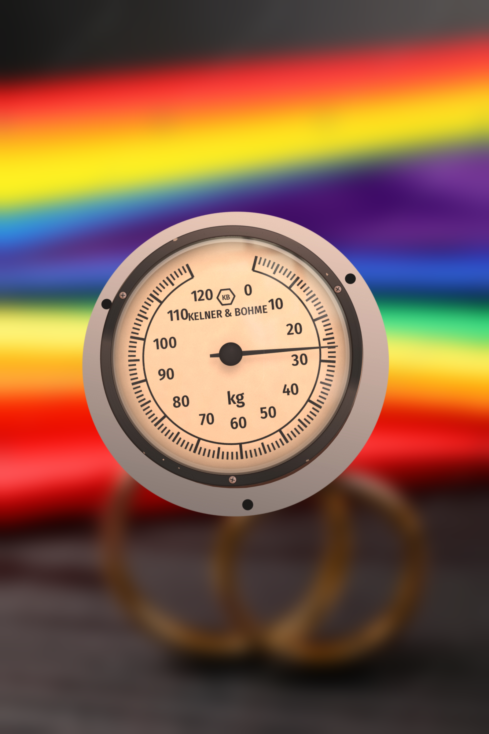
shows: 27 kg
